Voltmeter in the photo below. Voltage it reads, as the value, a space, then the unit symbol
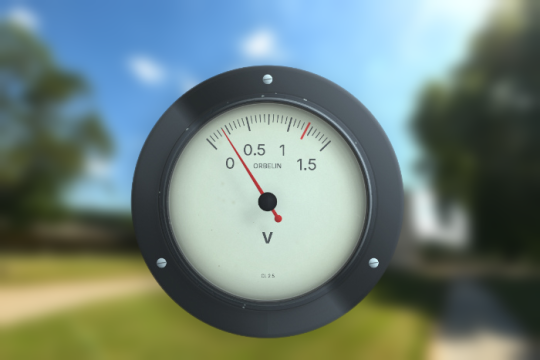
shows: 0.2 V
